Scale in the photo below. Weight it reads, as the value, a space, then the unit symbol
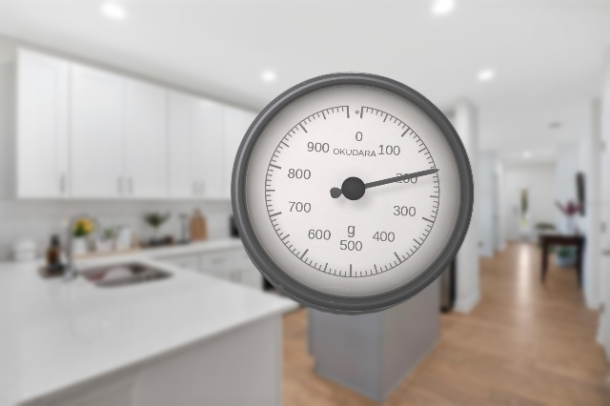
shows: 200 g
